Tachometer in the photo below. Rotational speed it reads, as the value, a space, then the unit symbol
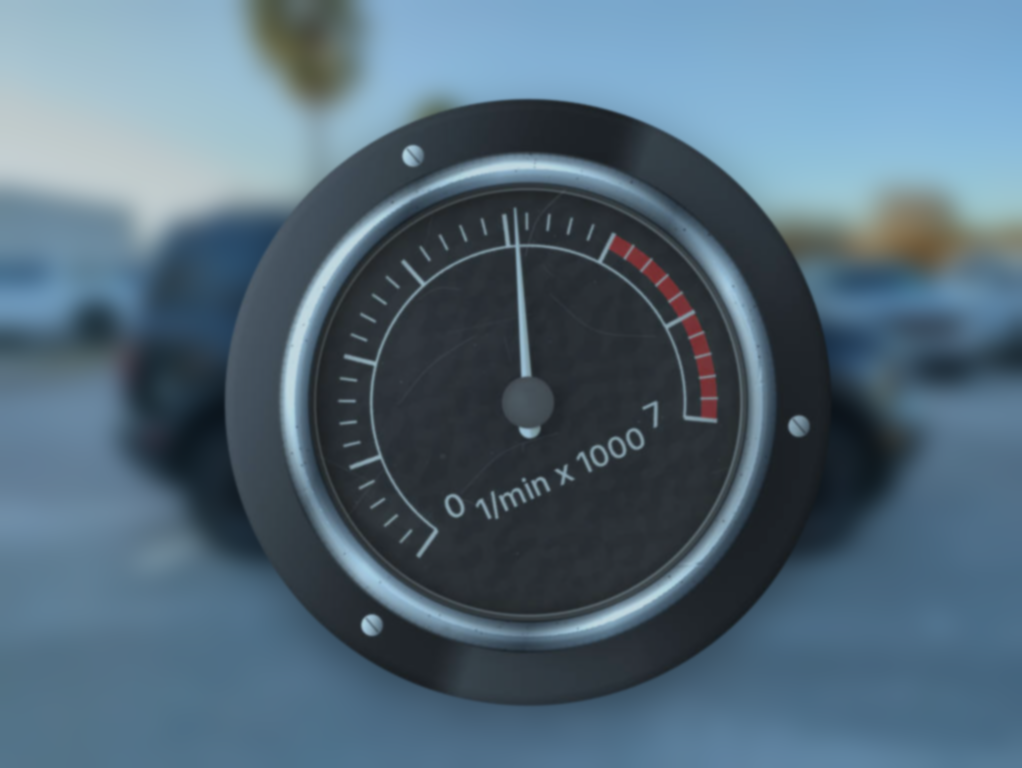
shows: 4100 rpm
